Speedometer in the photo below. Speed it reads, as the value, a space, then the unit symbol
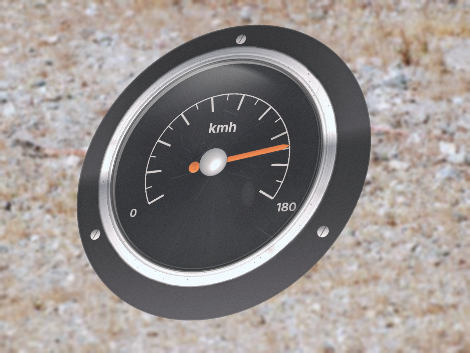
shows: 150 km/h
